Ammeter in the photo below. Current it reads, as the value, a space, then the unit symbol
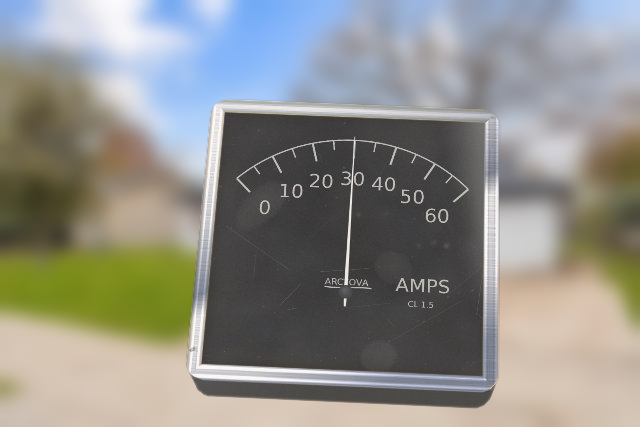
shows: 30 A
